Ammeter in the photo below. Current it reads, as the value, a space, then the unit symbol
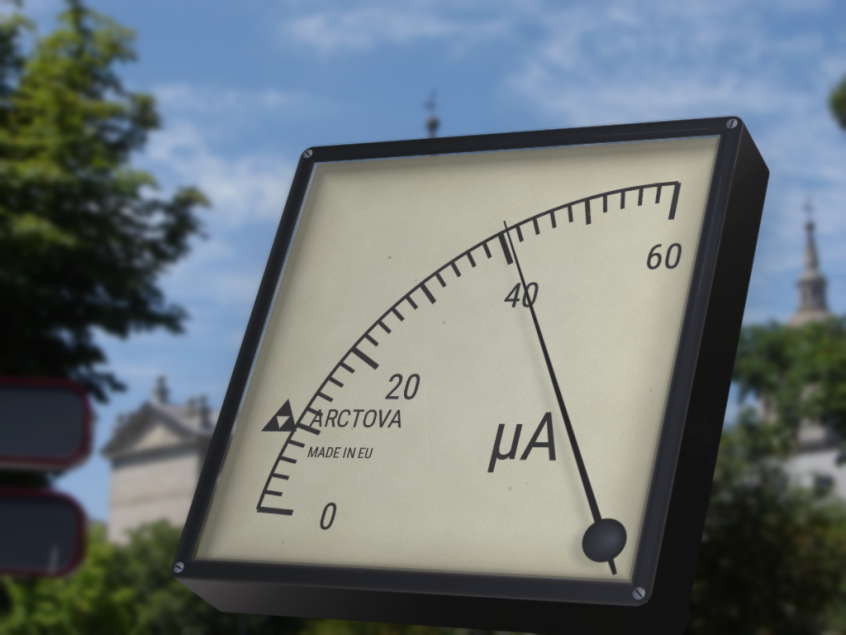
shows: 41 µA
